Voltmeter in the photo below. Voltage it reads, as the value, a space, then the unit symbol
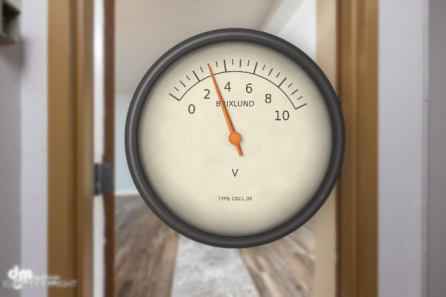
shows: 3 V
